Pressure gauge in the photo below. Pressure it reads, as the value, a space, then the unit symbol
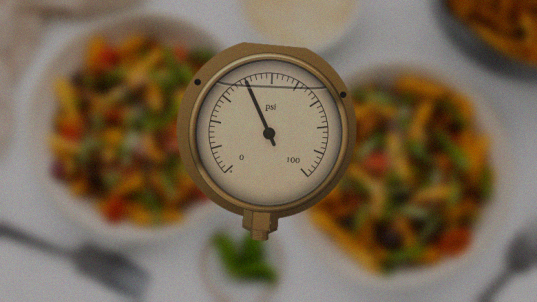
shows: 40 psi
